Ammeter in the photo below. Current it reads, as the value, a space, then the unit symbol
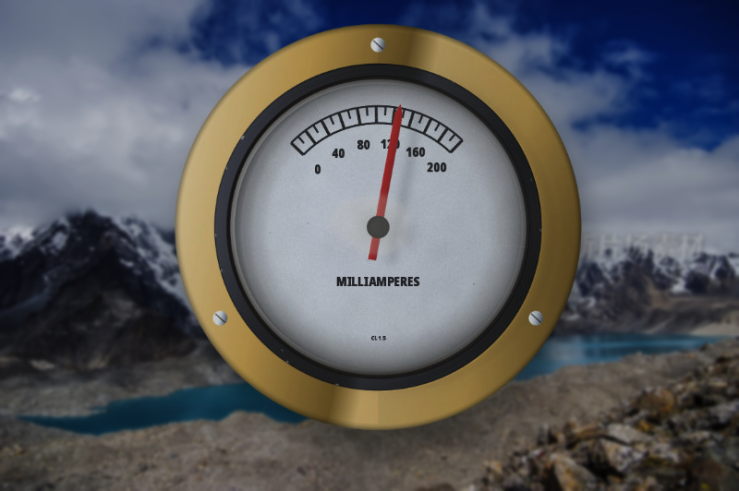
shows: 125 mA
